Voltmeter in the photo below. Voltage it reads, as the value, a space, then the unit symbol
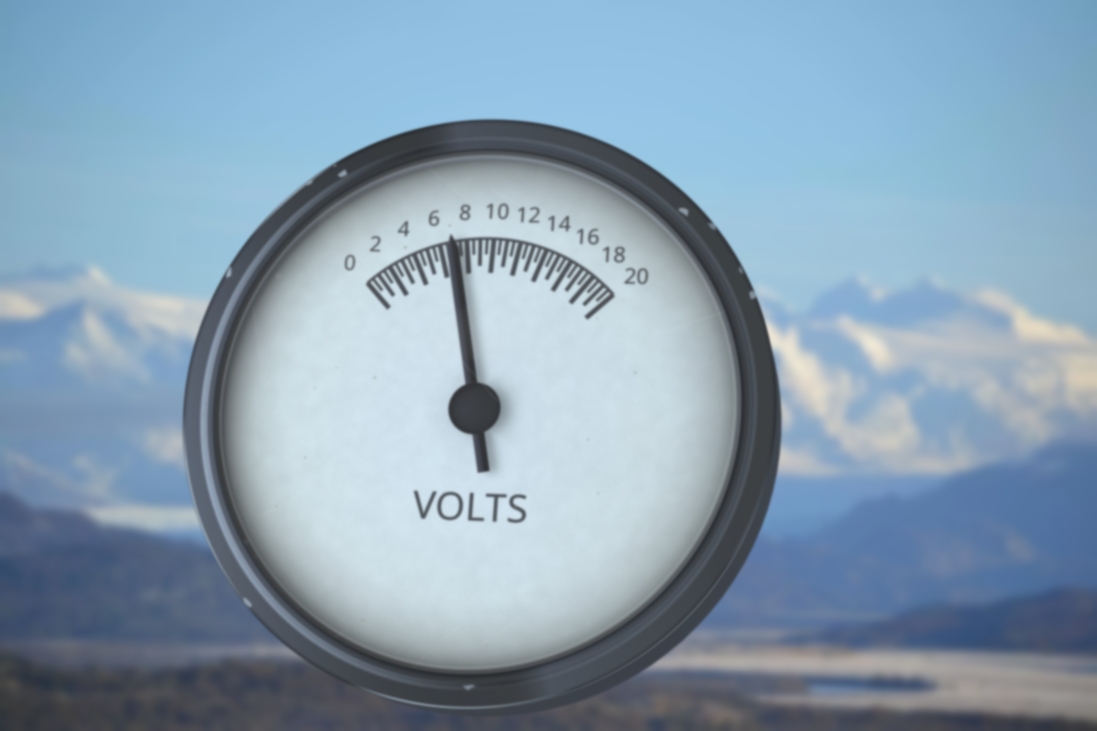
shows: 7 V
